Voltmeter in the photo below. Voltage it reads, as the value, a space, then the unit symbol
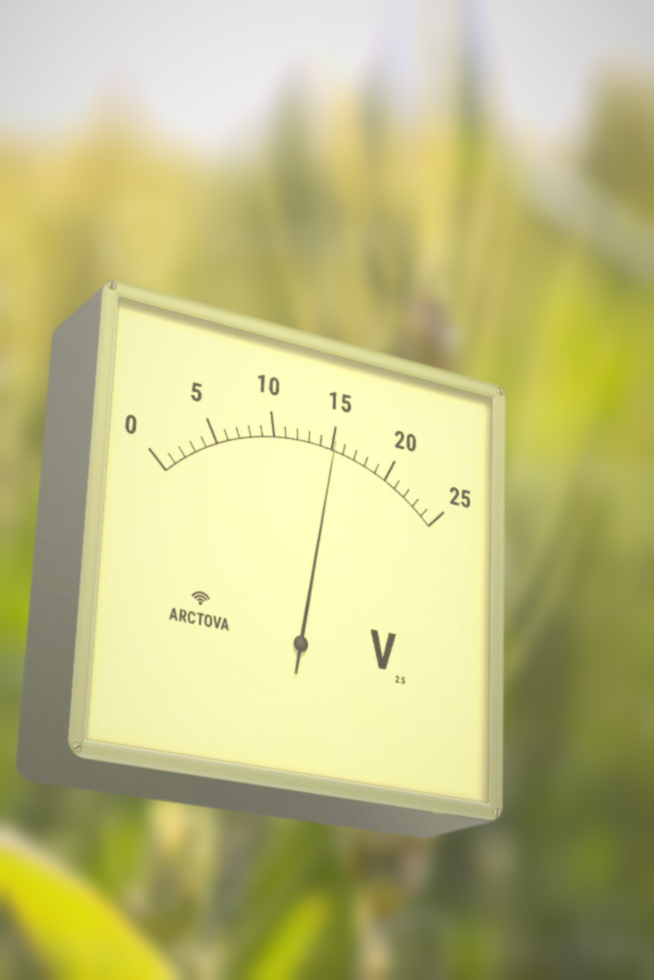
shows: 15 V
